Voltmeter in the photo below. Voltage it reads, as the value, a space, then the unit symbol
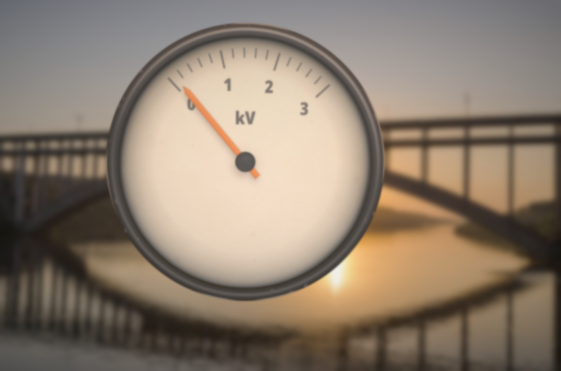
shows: 0.1 kV
